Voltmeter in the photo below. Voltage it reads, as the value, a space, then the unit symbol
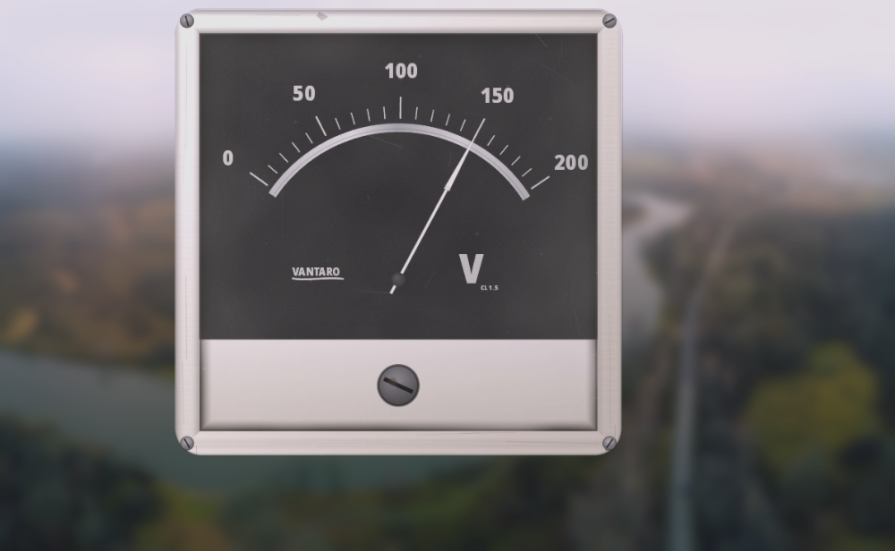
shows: 150 V
